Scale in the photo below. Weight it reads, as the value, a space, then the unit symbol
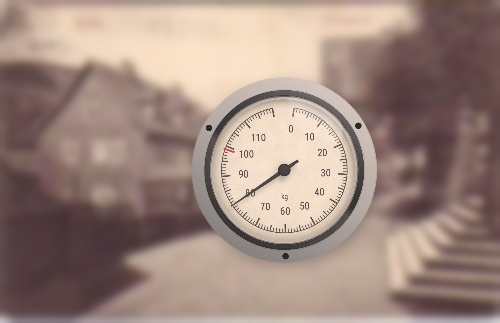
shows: 80 kg
